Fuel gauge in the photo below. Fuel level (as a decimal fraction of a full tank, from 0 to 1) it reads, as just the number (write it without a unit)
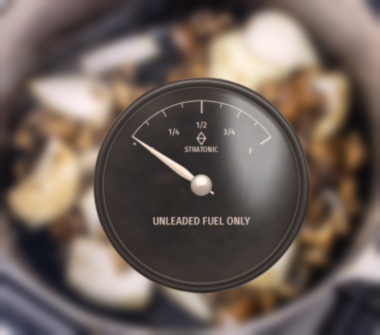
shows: 0
